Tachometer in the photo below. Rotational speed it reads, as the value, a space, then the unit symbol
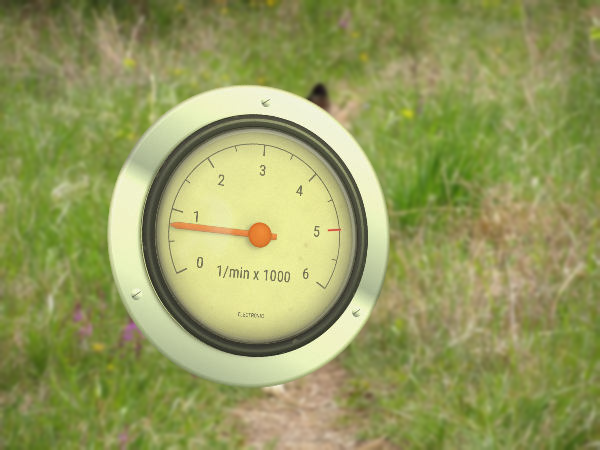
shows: 750 rpm
